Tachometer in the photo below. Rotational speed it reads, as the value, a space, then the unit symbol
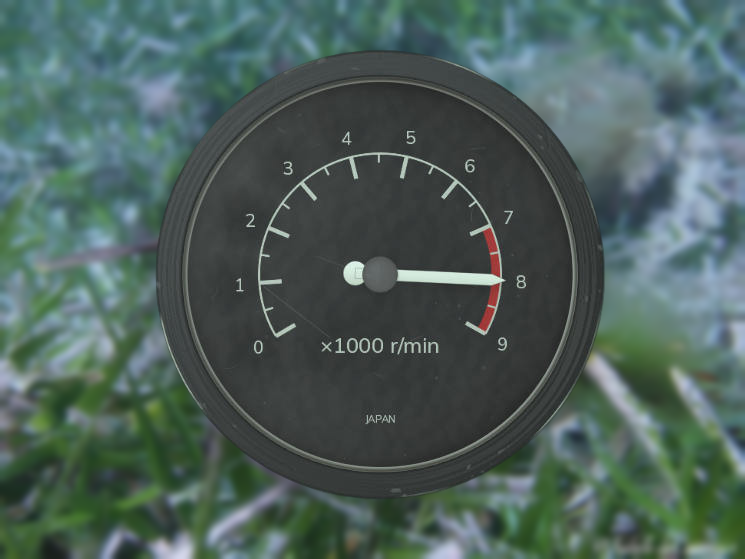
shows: 8000 rpm
